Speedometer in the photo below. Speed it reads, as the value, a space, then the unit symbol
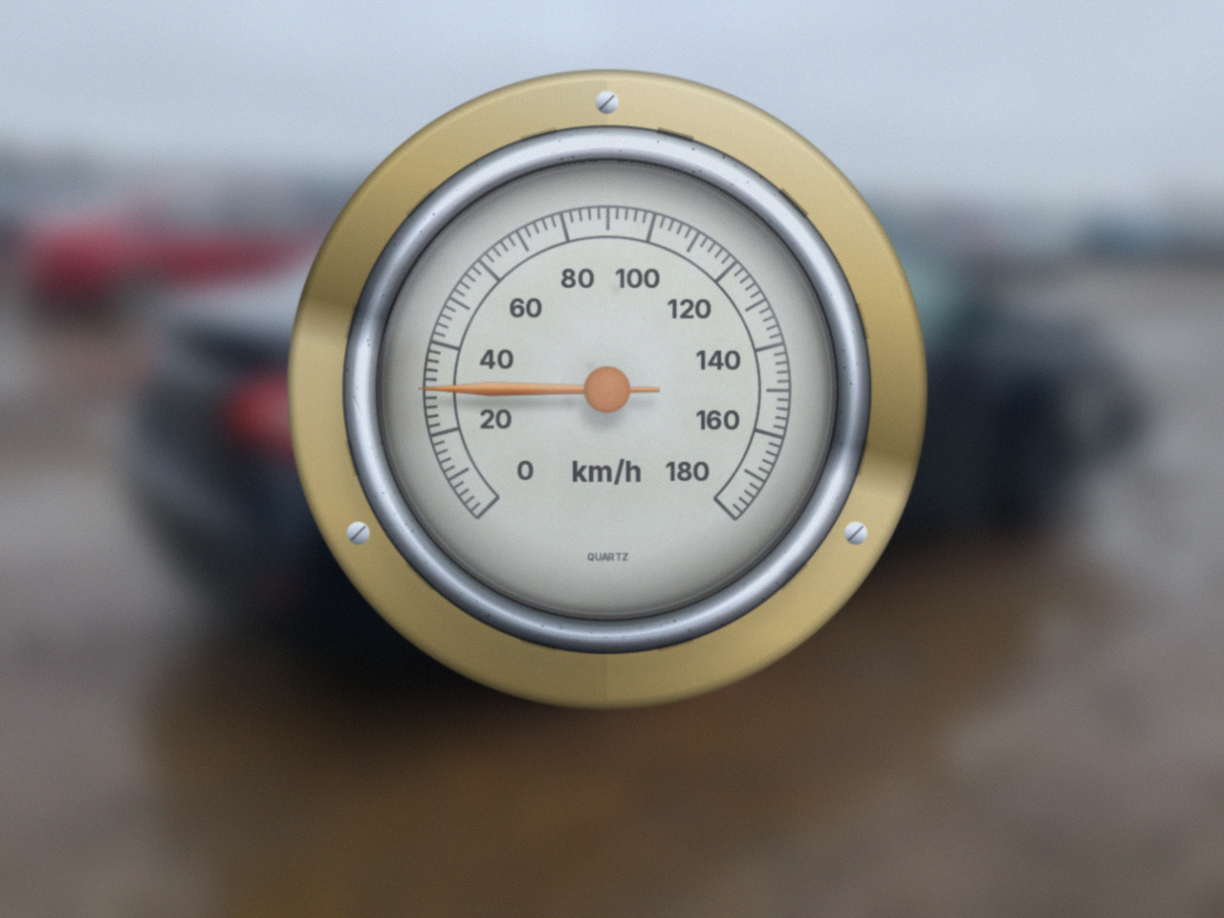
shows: 30 km/h
